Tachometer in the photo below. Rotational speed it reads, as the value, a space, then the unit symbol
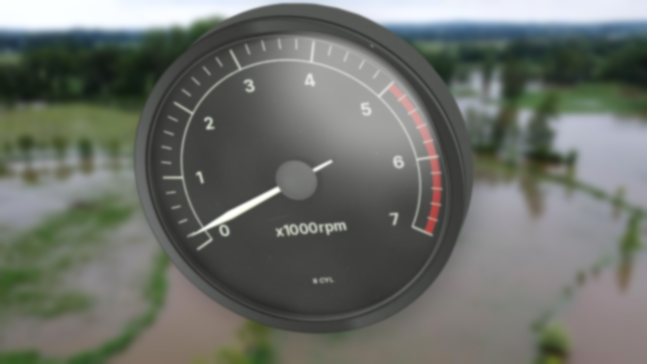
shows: 200 rpm
